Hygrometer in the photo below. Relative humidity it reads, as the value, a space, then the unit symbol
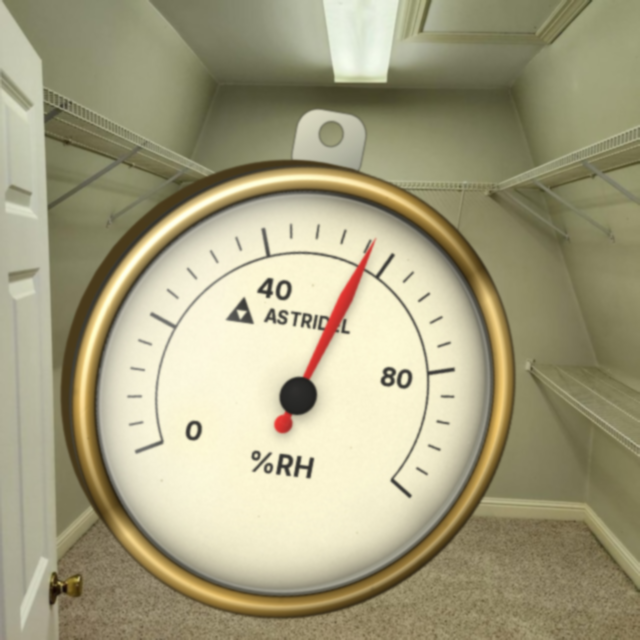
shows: 56 %
